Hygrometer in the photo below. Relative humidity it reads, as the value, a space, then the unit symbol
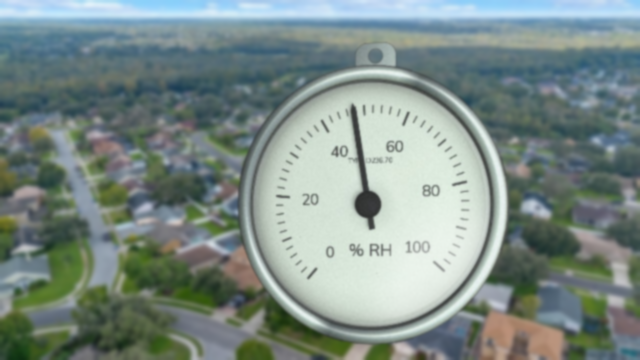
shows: 48 %
